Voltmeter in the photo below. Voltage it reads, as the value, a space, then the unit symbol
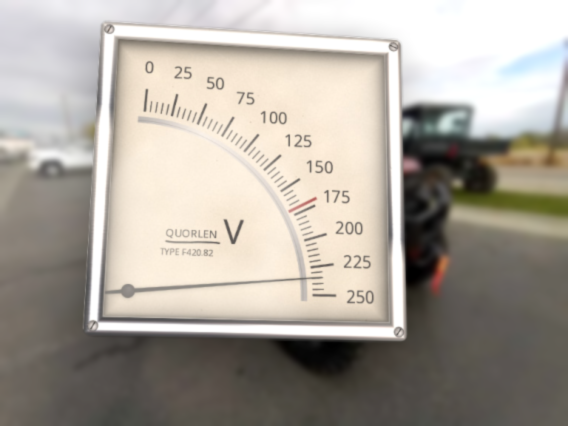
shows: 235 V
